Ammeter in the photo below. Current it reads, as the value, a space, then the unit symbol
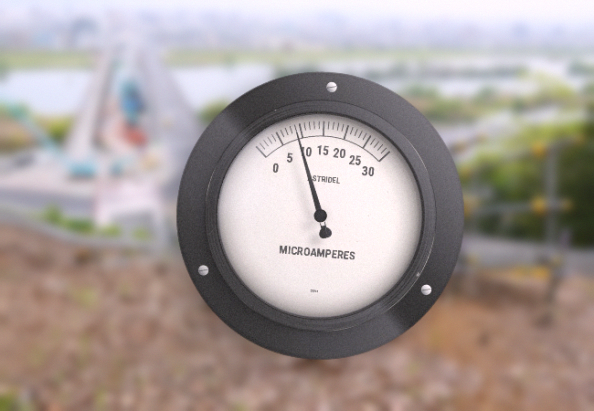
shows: 9 µA
